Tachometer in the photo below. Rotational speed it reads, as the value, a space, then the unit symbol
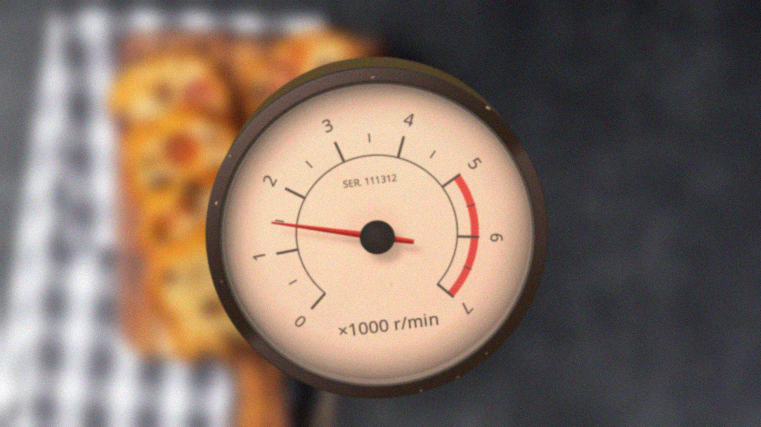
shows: 1500 rpm
